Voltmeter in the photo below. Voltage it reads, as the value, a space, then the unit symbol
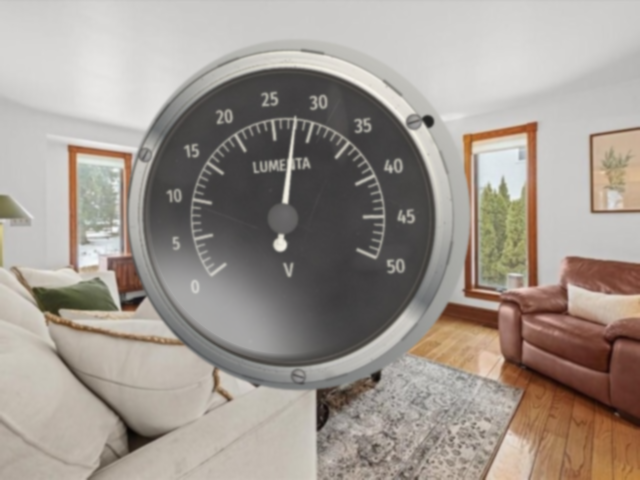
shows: 28 V
